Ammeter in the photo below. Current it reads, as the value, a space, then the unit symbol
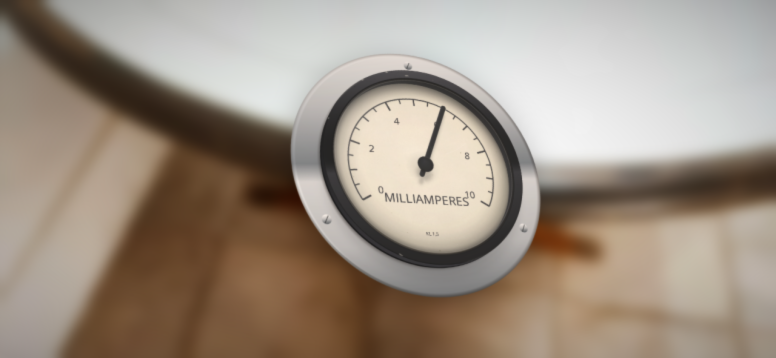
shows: 6 mA
